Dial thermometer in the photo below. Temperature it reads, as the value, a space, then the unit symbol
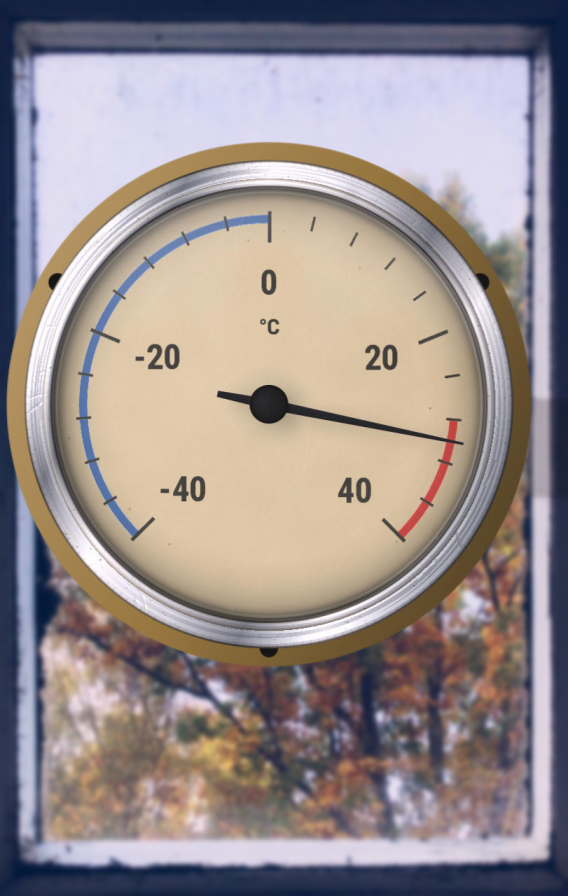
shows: 30 °C
